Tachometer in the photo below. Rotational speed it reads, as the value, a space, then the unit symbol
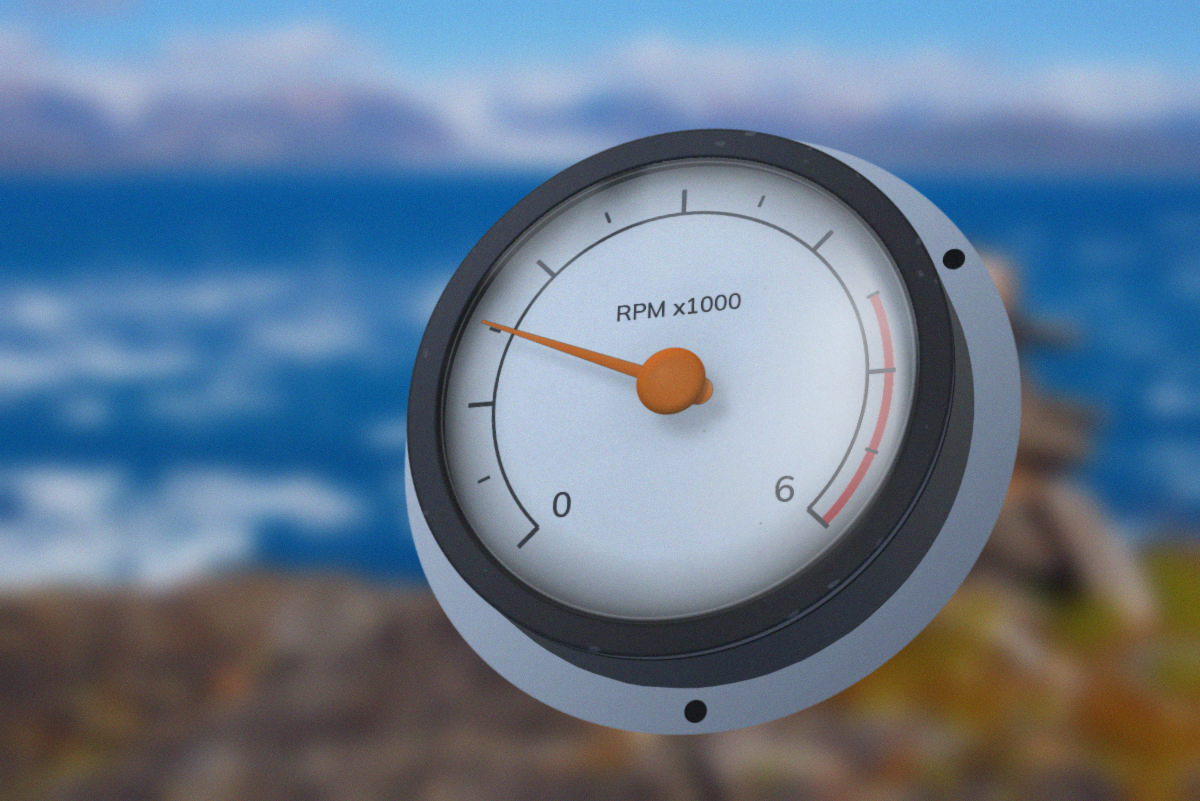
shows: 1500 rpm
